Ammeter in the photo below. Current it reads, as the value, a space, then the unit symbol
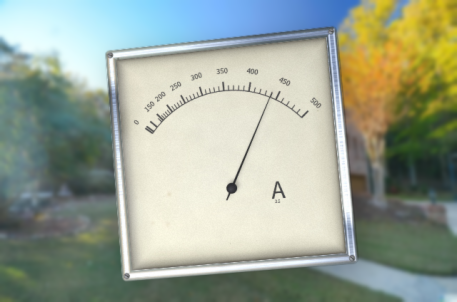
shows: 440 A
